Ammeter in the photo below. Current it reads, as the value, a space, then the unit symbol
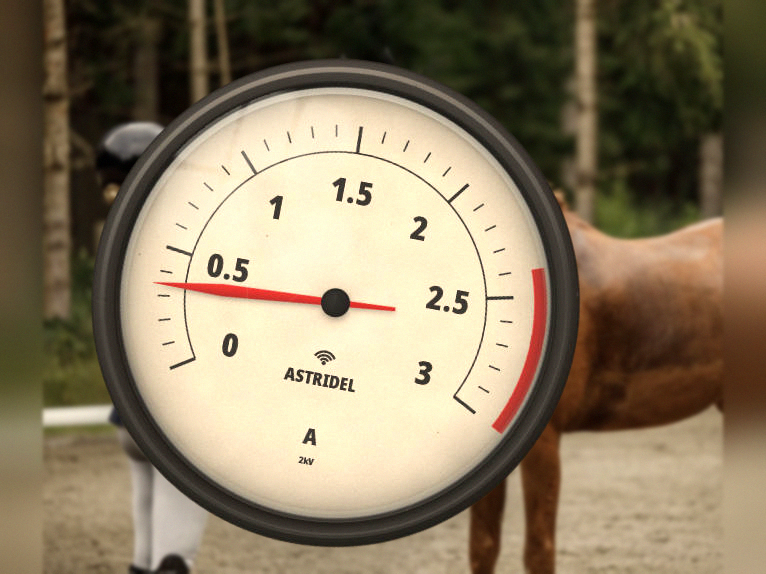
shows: 0.35 A
